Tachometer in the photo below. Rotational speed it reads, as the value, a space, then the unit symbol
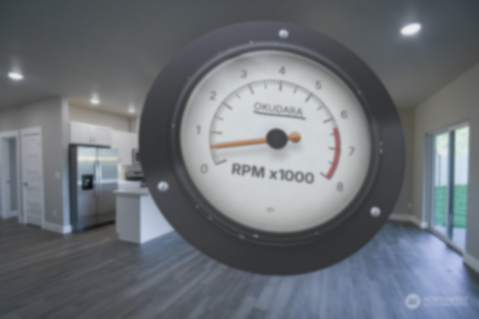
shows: 500 rpm
